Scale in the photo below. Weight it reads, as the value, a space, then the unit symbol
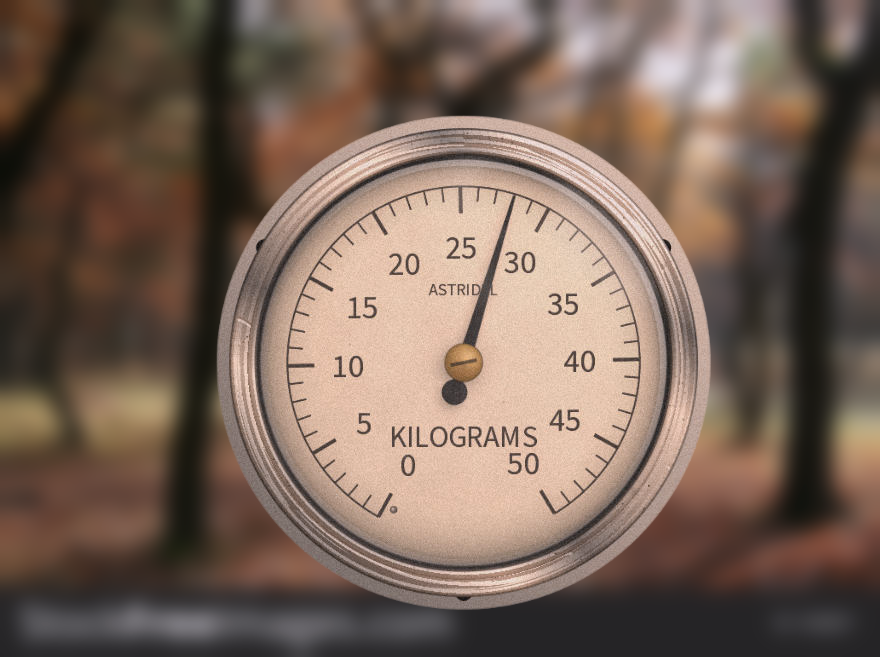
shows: 28 kg
